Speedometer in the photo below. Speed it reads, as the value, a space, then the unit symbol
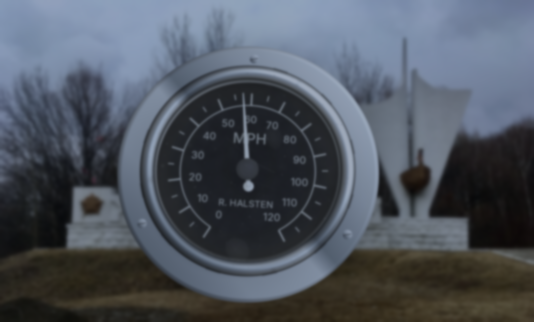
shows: 57.5 mph
